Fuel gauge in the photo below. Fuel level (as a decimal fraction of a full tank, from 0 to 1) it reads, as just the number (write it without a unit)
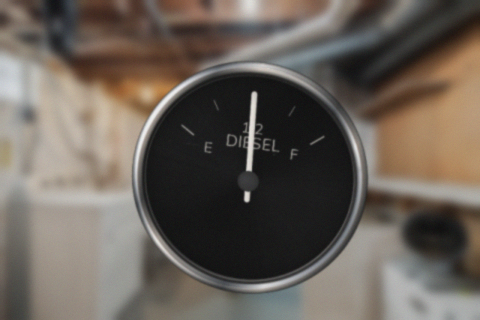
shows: 0.5
